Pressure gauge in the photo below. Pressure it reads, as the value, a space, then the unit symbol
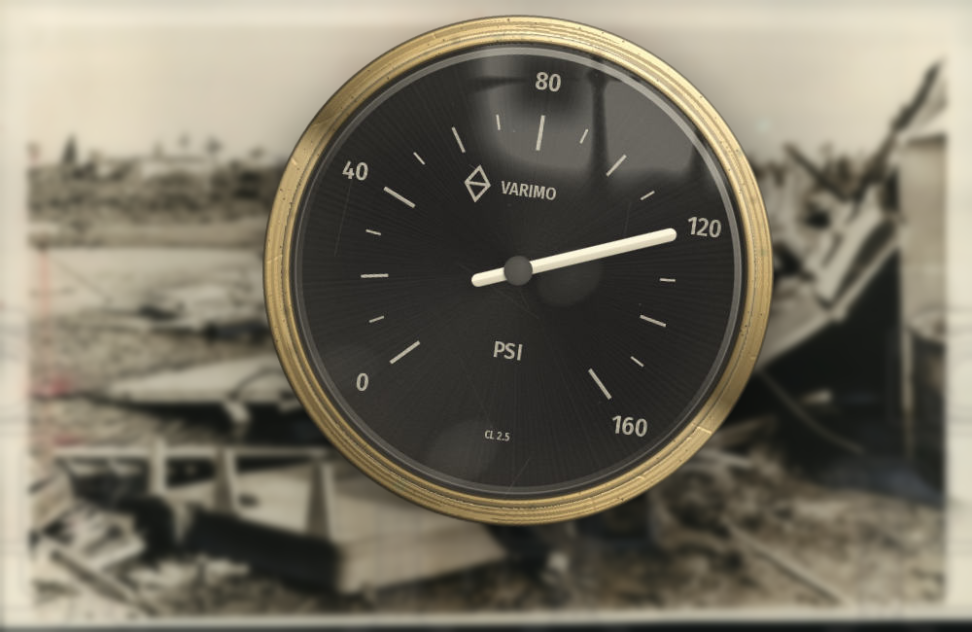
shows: 120 psi
